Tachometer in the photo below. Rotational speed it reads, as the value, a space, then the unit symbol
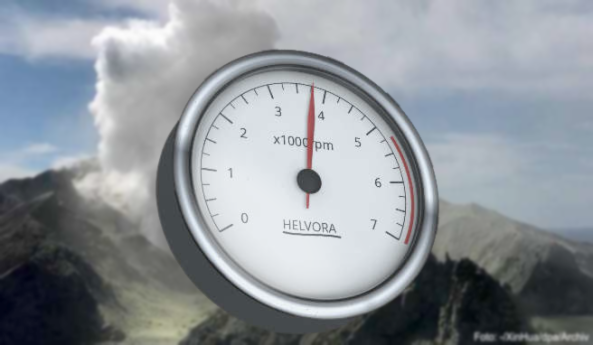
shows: 3750 rpm
